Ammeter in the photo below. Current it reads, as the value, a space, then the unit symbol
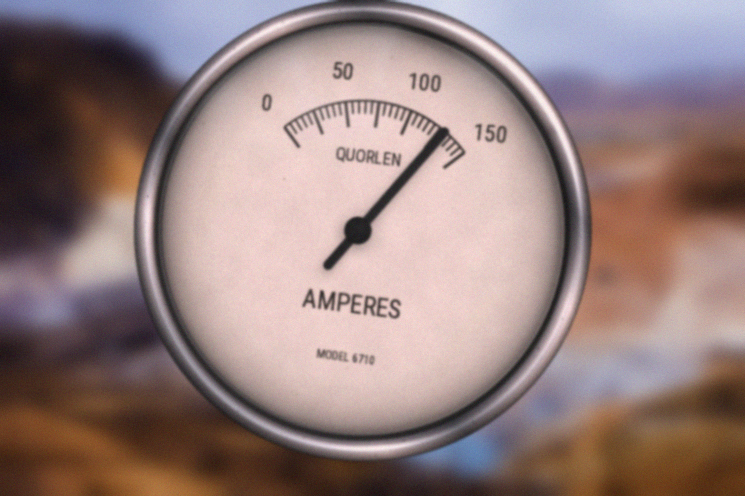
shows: 130 A
